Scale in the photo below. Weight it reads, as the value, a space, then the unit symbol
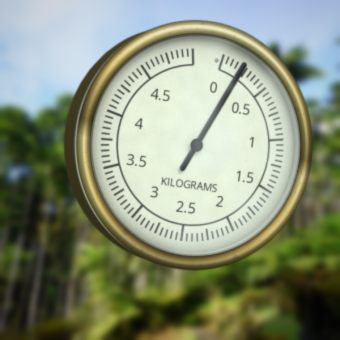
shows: 0.2 kg
